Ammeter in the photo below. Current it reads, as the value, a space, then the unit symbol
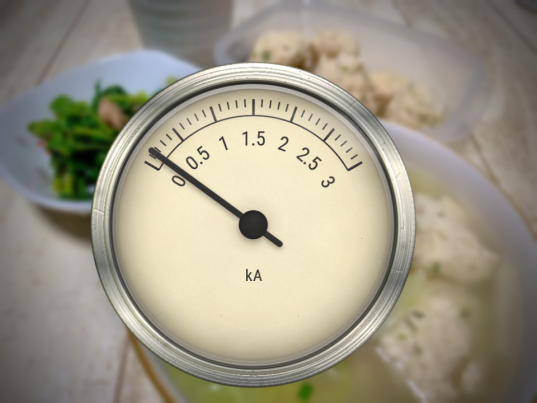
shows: 0.15 kA
